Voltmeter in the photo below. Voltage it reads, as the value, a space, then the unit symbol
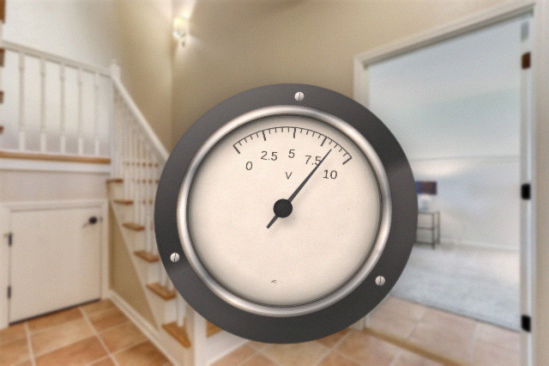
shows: 8.5 V
